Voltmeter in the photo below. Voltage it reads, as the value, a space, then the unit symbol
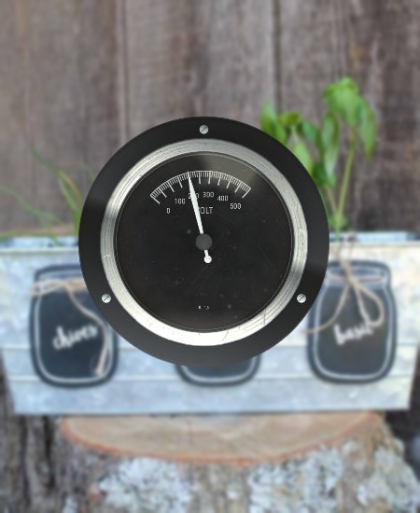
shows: 200 V
